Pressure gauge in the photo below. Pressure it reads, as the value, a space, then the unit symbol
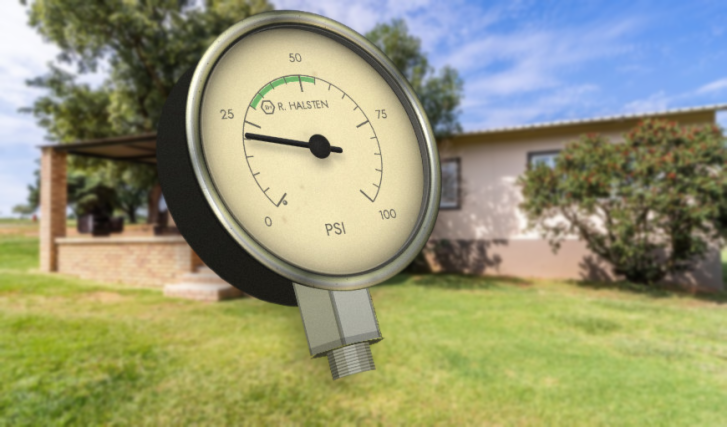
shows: 20 psi
